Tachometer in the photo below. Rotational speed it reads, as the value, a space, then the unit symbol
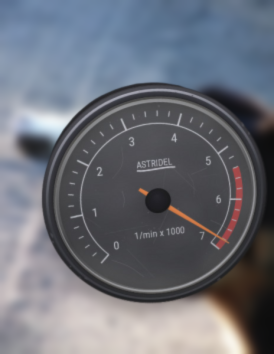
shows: 6800 rpm
